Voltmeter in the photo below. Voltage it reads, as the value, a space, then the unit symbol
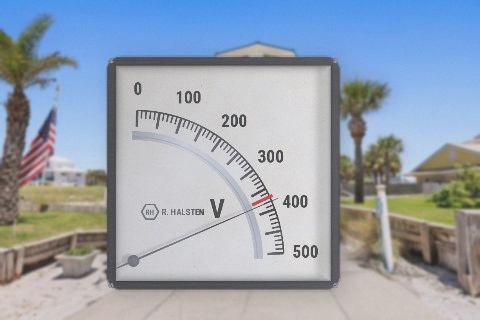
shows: 380 V
